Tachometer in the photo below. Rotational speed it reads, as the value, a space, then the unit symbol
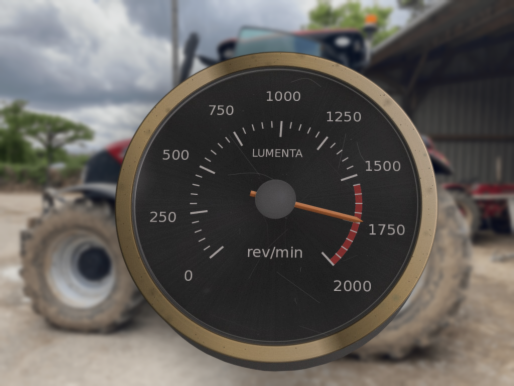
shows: 1750 rpm
